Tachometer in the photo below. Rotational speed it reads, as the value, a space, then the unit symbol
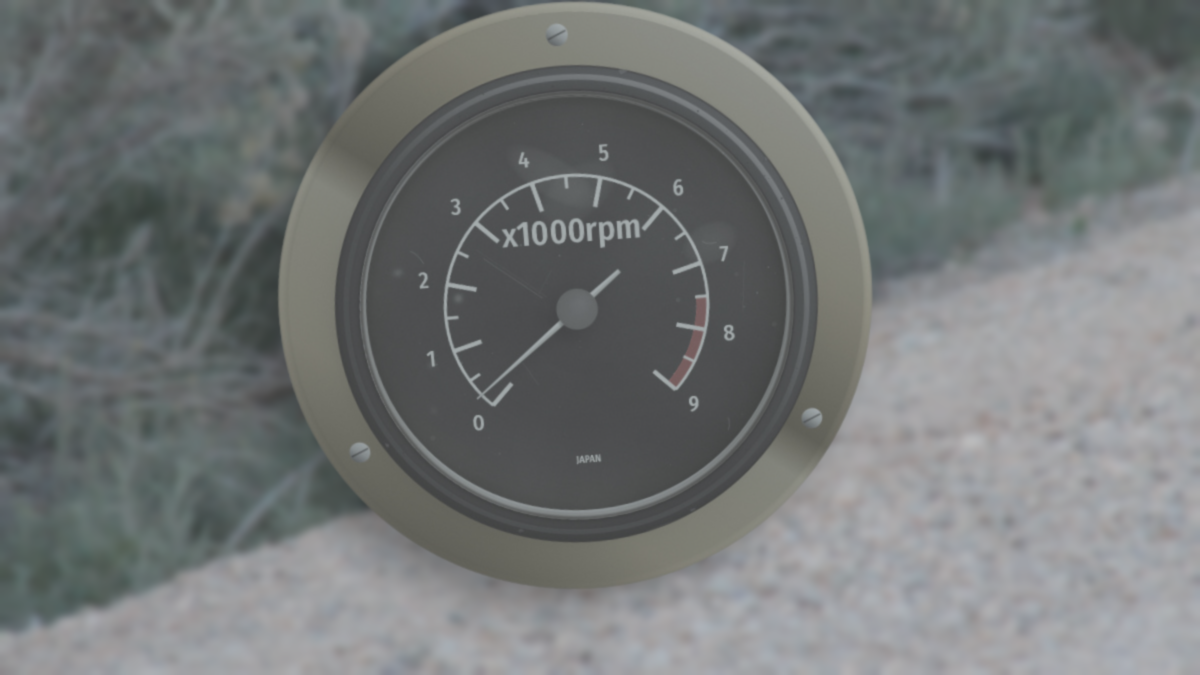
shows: 250 rpm
